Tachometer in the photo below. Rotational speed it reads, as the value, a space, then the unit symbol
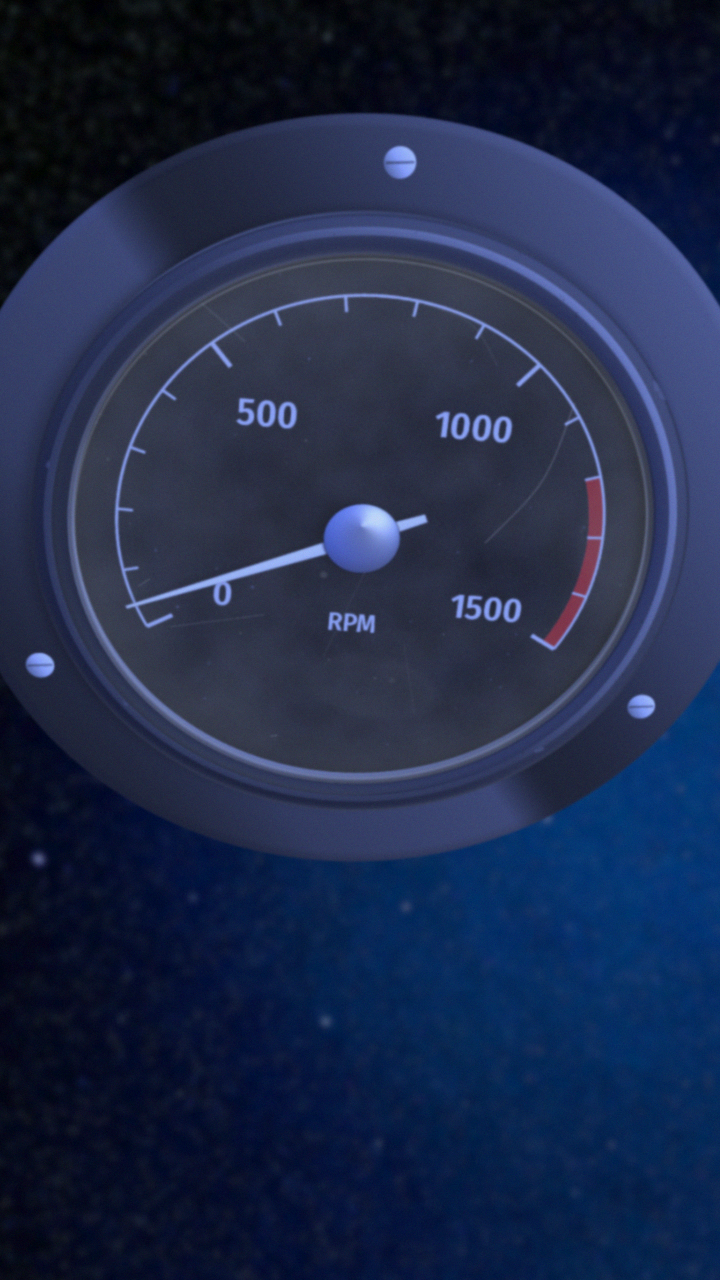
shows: 50 rpm
